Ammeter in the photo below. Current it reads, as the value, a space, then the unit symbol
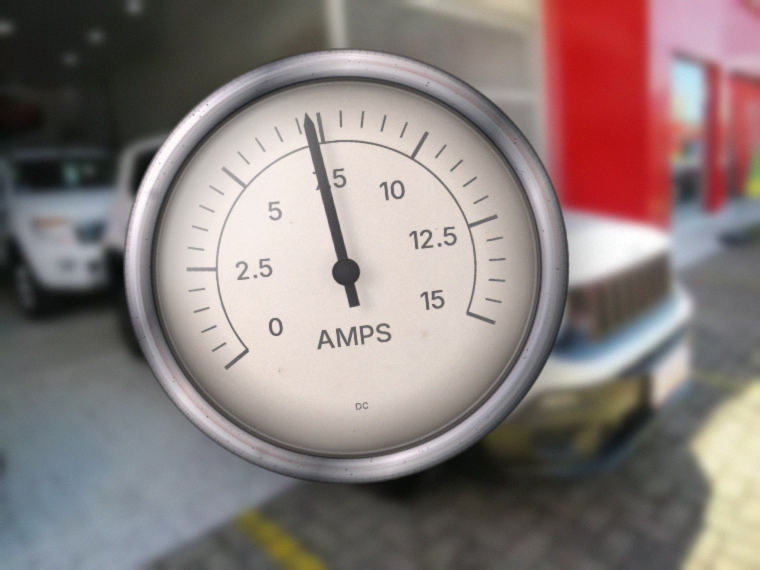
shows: 7.25 A
